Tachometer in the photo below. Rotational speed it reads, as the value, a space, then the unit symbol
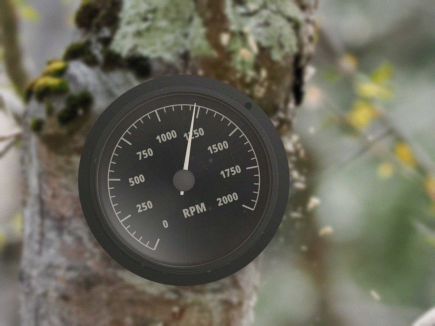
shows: 1225 rpm
